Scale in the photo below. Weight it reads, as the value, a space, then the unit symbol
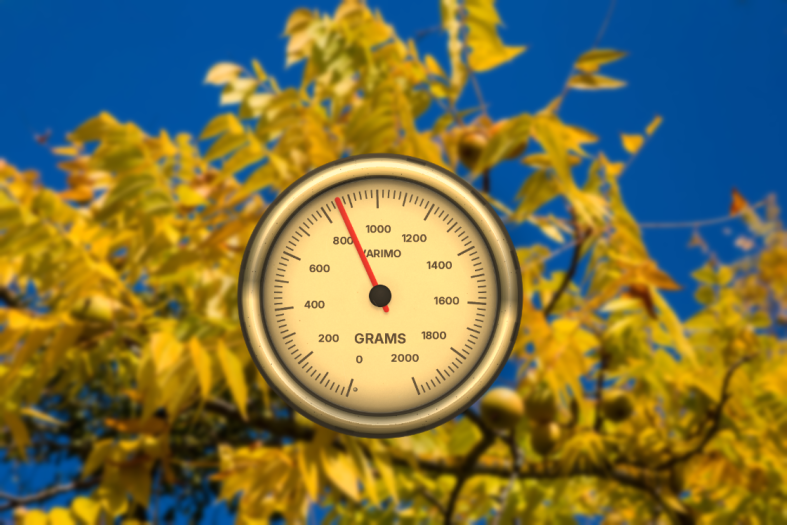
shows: 860 g
